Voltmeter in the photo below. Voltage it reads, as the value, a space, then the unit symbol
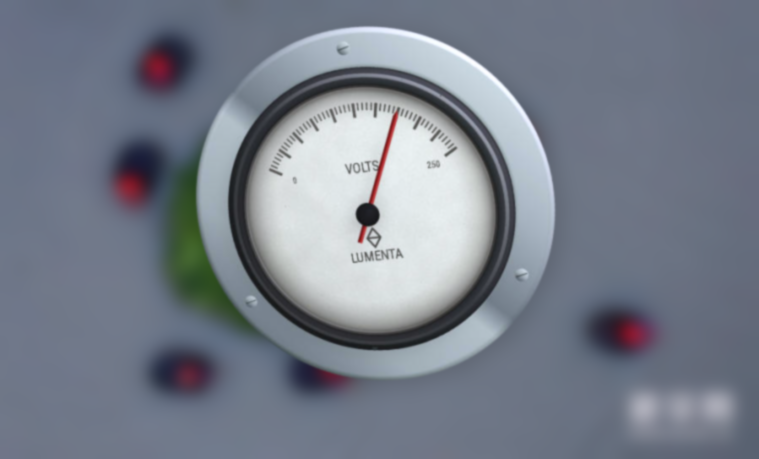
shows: 175 V
